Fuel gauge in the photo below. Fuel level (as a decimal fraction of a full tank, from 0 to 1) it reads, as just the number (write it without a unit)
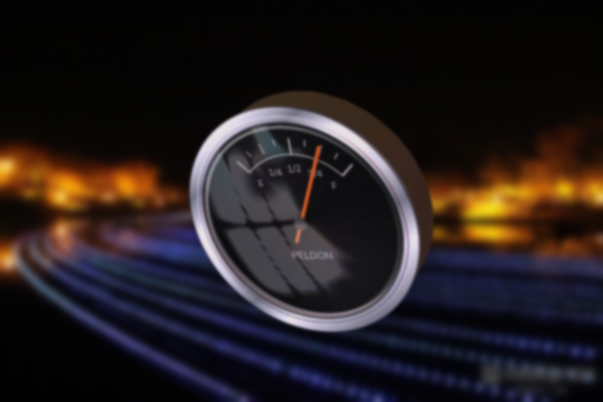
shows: 0.75
